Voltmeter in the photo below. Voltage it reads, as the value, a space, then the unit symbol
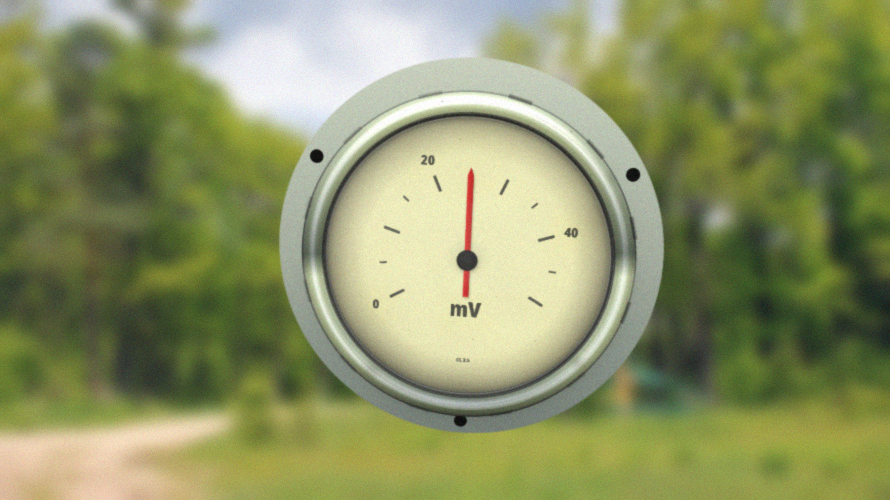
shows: 25 mV
